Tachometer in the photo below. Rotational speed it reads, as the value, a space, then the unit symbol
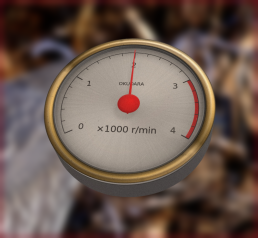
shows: 2000 rpm
